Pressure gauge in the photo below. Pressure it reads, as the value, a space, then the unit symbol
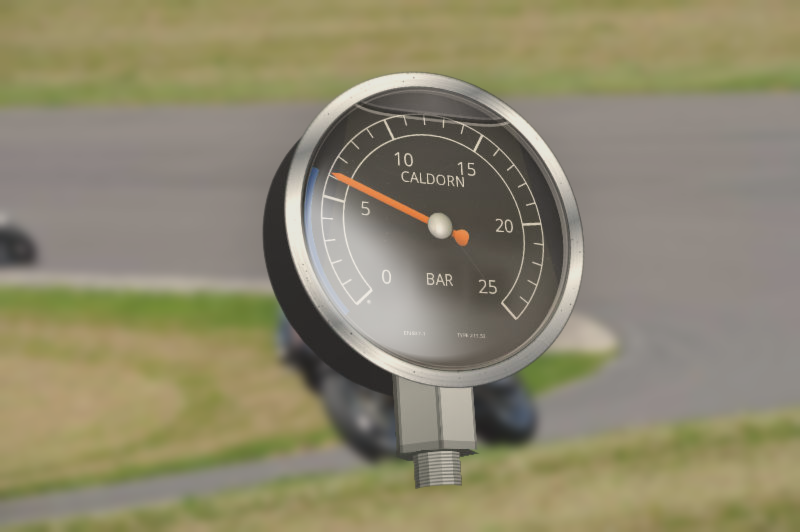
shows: 6 bar
